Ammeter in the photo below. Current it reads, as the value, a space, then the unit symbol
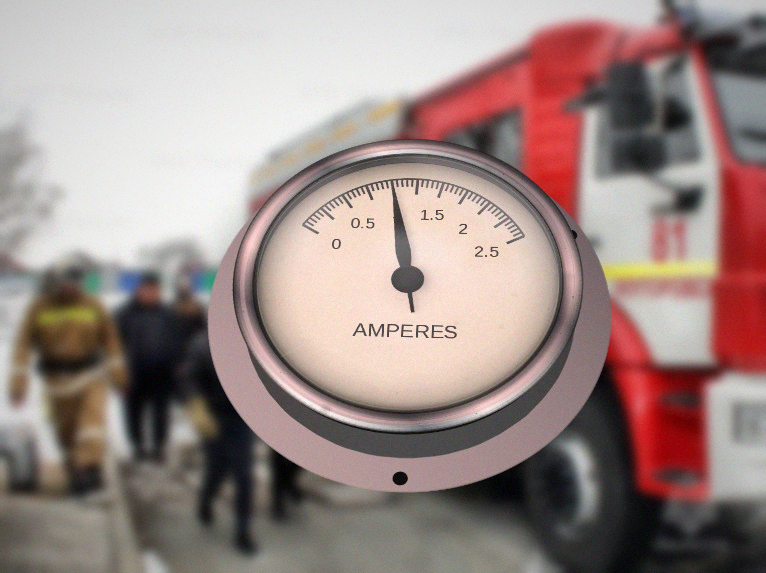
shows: 1 A
